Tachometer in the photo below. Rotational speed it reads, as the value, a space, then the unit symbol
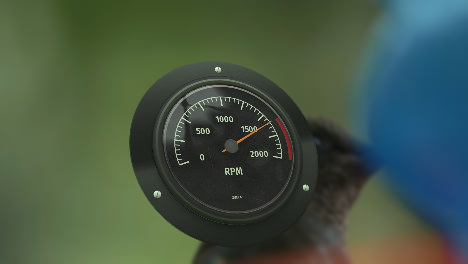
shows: 1600 rpm
